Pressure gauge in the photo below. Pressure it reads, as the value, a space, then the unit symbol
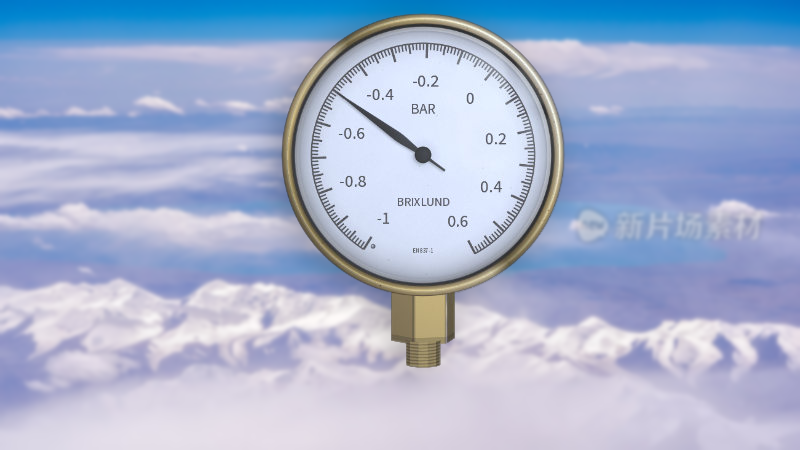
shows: -0.5 bar
